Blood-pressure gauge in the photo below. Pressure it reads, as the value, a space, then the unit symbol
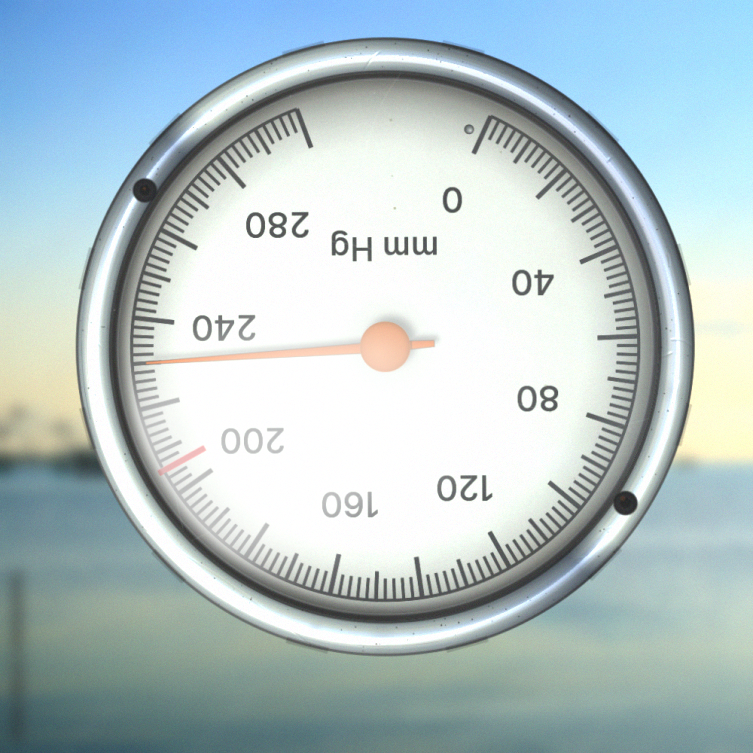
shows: 230 mmHg
